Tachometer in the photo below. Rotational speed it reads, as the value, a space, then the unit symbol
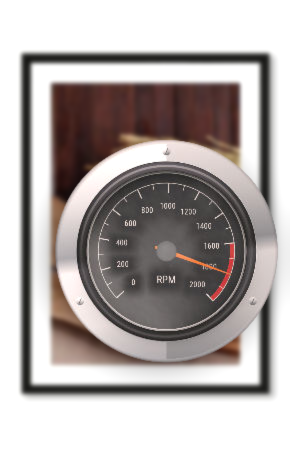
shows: 1800 rpm
